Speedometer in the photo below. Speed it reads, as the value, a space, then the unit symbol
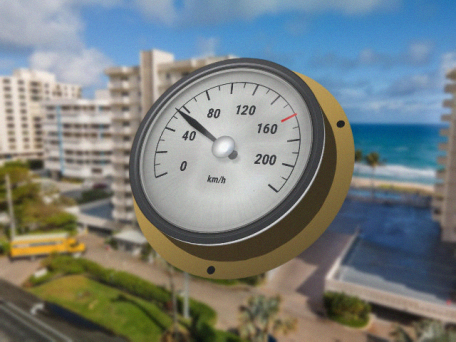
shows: 55 km/h
